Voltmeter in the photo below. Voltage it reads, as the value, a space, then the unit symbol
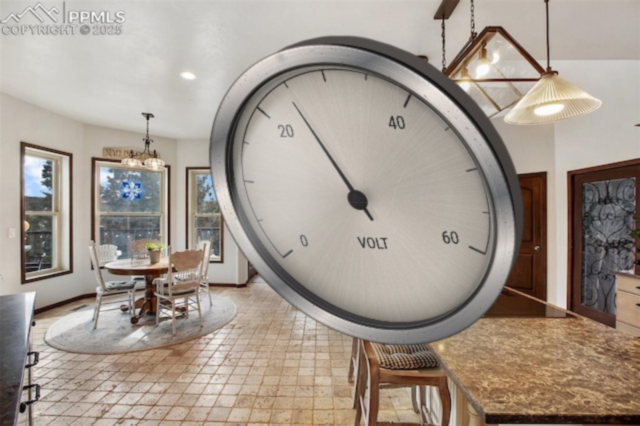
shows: 25 V
